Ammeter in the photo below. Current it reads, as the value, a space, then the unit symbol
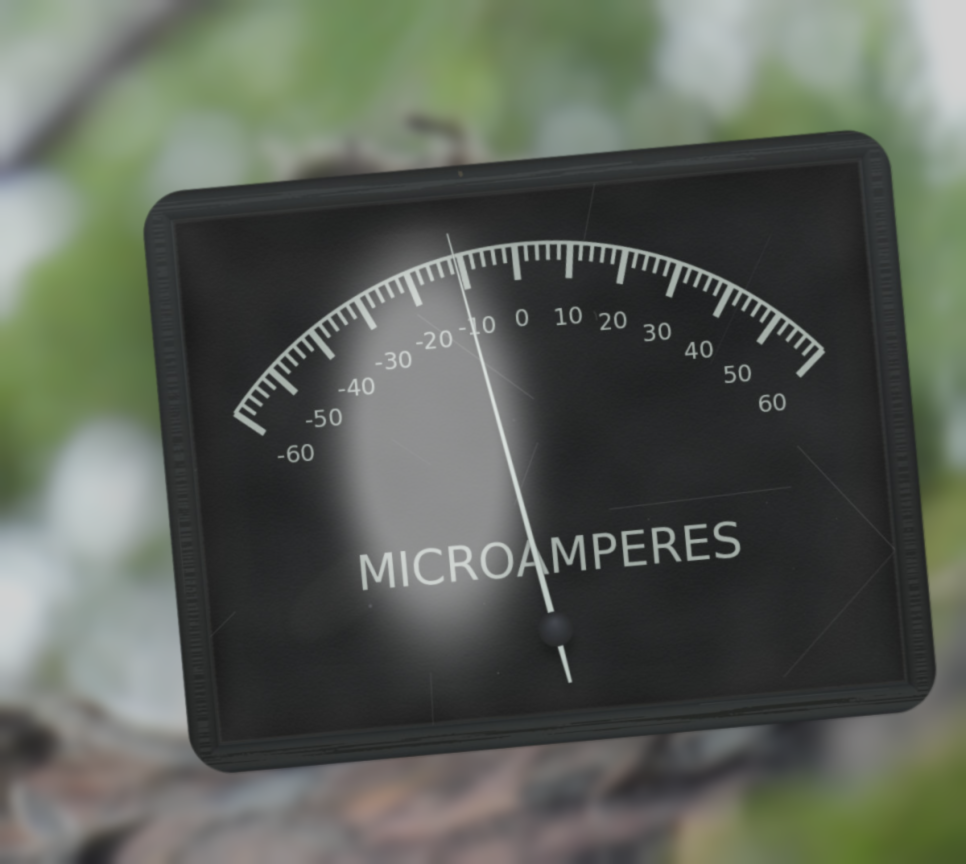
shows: -11 µA
